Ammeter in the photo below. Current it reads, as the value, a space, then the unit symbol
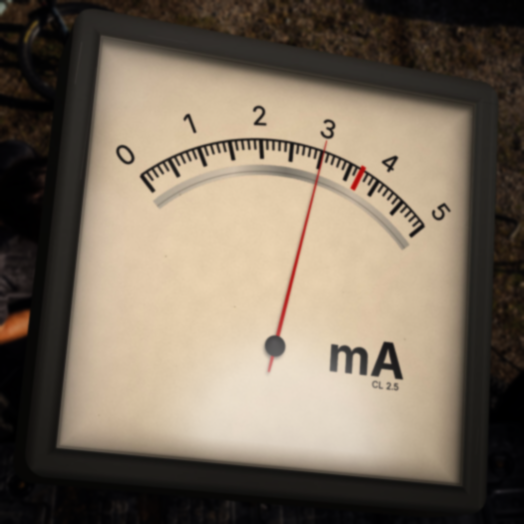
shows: 3 mA
